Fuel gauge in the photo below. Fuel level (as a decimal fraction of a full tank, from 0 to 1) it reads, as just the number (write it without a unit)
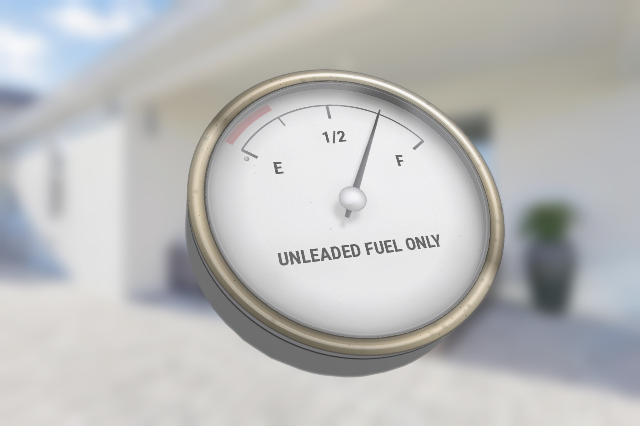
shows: 0.75
